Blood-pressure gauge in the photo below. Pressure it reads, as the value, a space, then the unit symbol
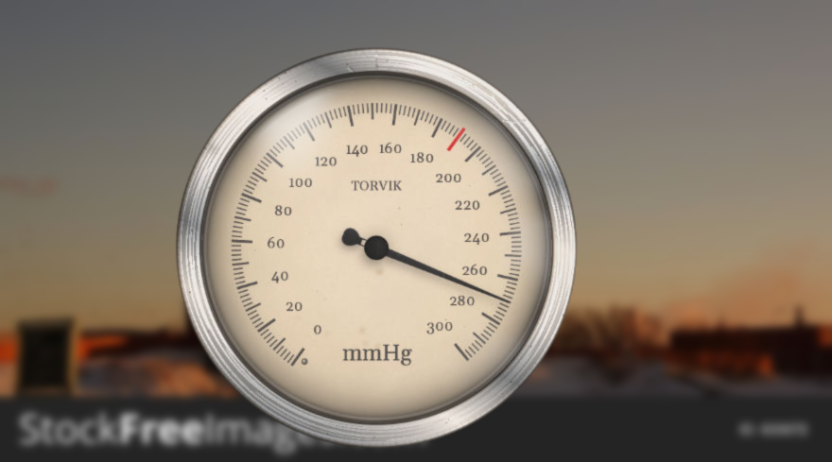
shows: 270 mmHg
